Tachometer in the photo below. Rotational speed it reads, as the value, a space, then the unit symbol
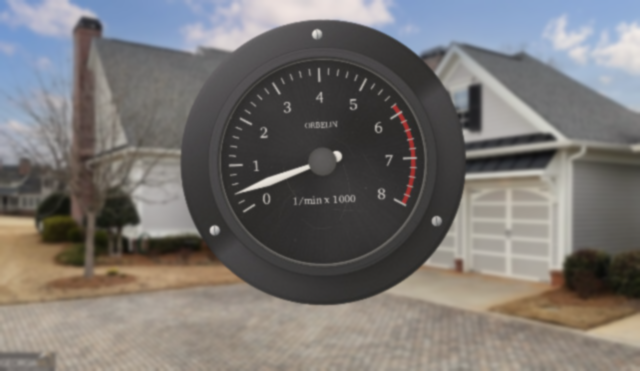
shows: 400 rpm
